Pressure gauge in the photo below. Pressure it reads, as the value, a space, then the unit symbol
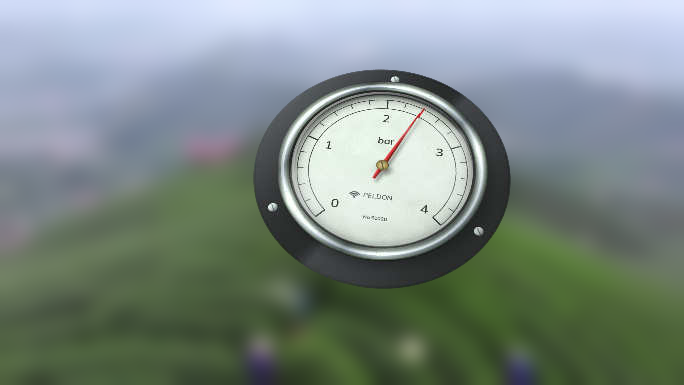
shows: 2.4 bar
